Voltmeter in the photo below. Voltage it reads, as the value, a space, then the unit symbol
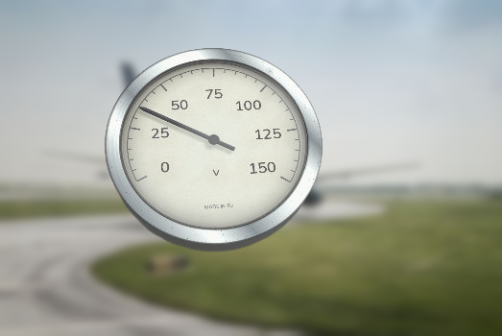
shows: 35 V
